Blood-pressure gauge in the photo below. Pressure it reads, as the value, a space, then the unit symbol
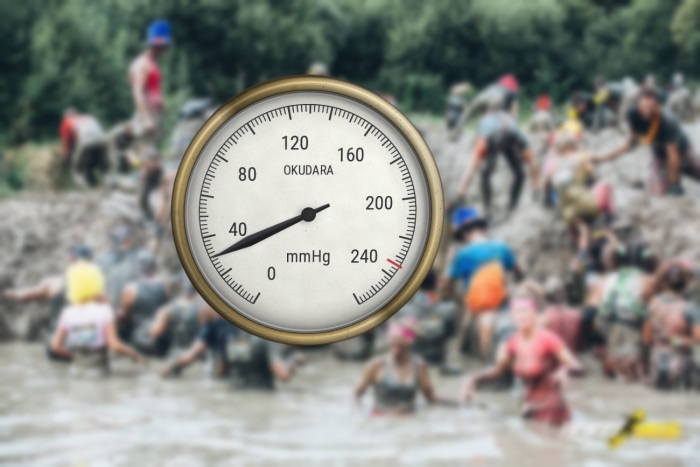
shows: 30 mmHg
